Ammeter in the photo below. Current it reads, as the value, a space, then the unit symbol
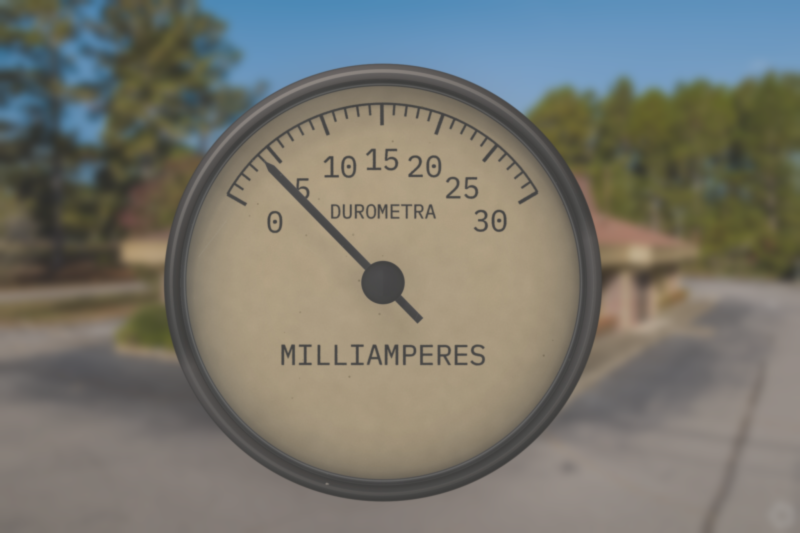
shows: 4 mA
